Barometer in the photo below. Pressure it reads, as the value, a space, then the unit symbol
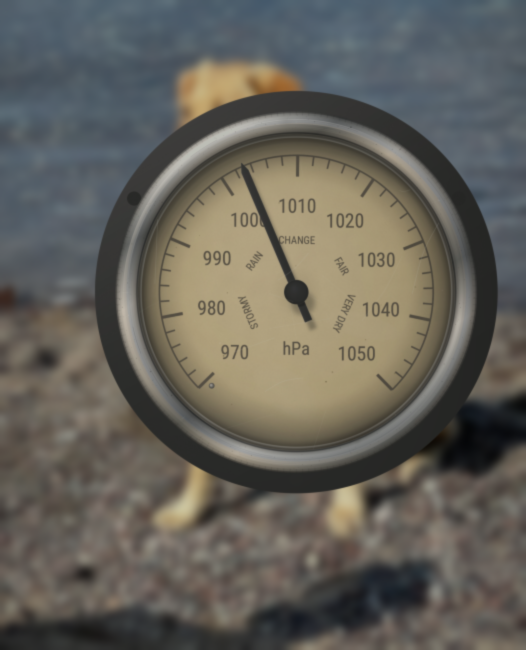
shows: 1003 hPa
